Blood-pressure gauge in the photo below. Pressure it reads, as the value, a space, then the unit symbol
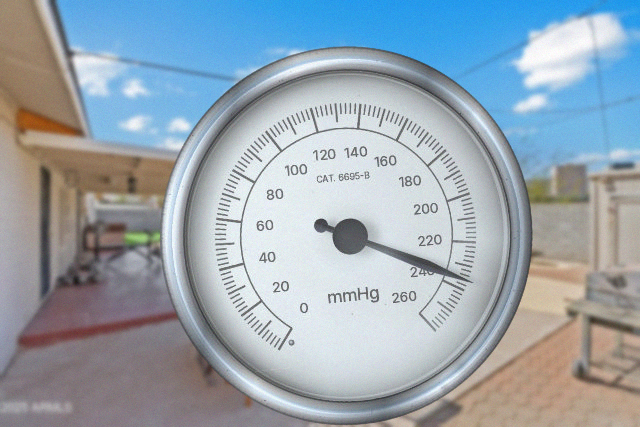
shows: 236 mmHg
